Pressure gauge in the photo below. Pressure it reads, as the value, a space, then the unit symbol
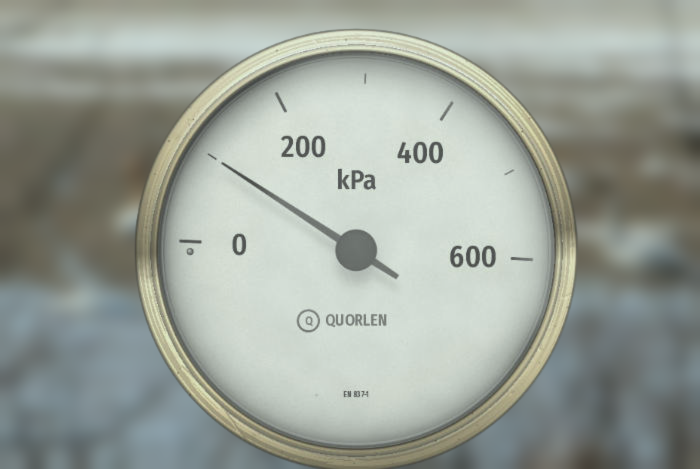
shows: 100 kPa
